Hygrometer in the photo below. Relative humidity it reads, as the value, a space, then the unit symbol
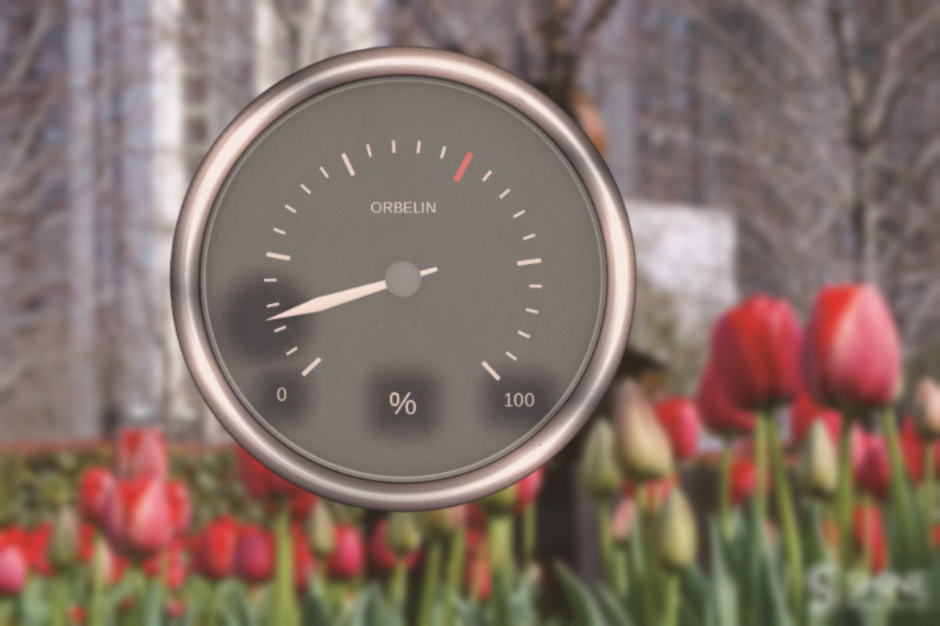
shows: 10 %
